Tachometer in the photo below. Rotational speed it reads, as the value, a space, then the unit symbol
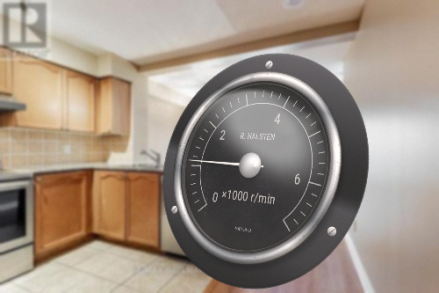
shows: 1100 rpm
